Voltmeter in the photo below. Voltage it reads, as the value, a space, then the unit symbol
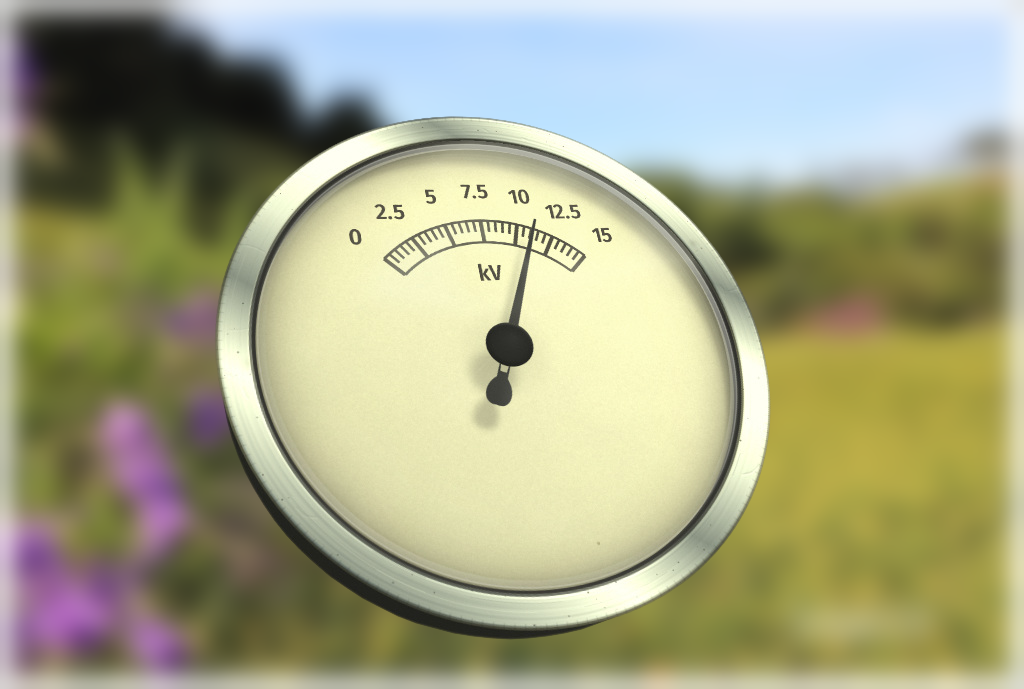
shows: 11 kV
